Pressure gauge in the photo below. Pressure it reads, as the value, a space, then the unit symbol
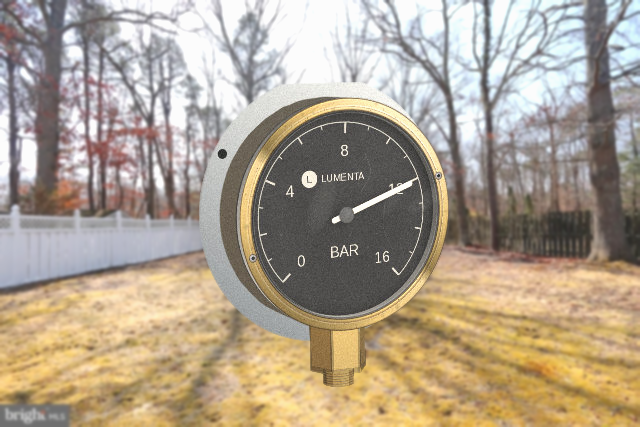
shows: 12 bar
